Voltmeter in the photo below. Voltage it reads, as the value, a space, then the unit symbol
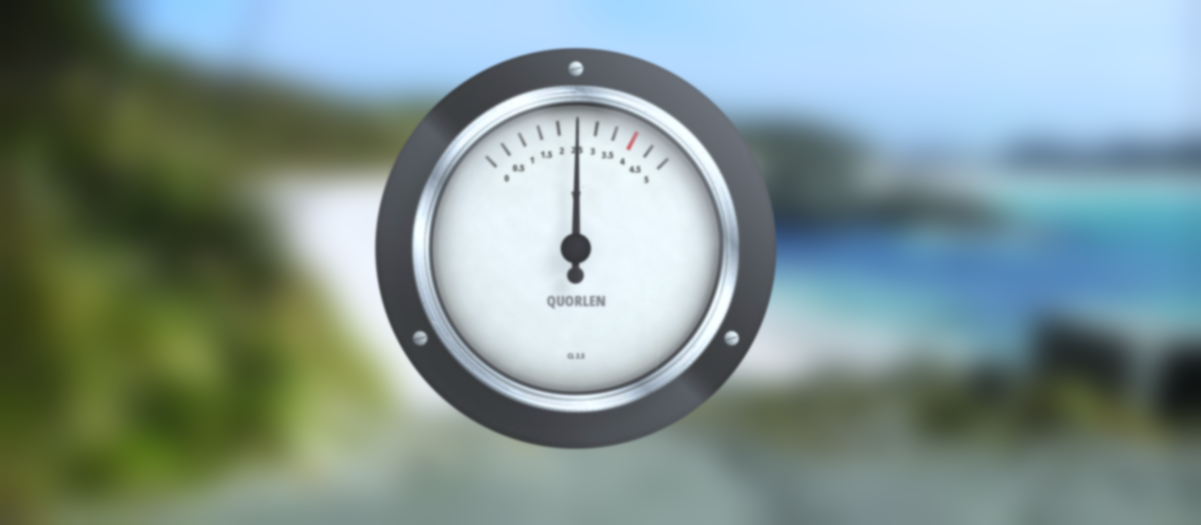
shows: 2.5 V
